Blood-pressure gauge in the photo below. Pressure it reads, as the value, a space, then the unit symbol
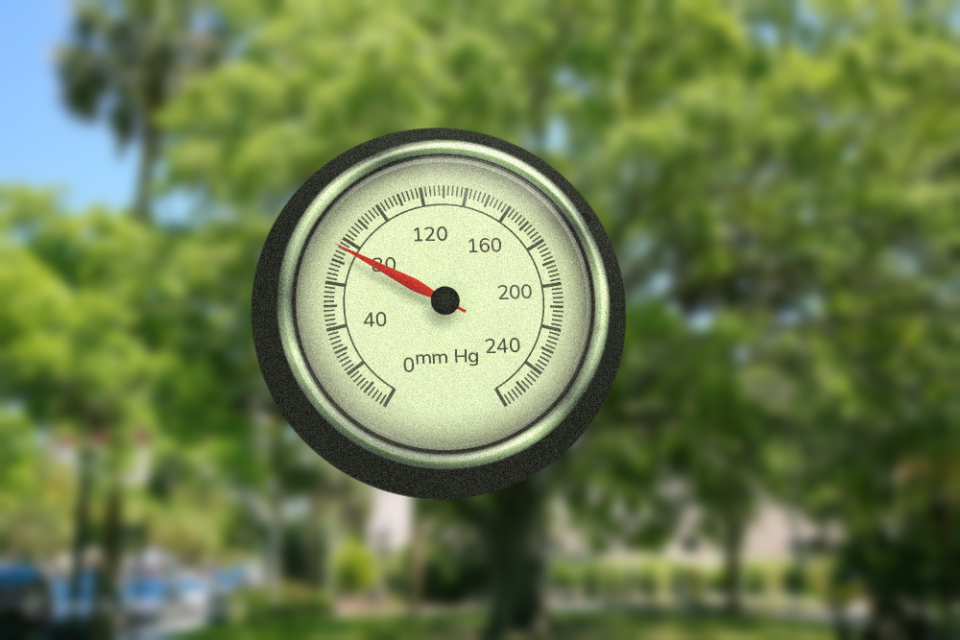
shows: 76 mmHg
